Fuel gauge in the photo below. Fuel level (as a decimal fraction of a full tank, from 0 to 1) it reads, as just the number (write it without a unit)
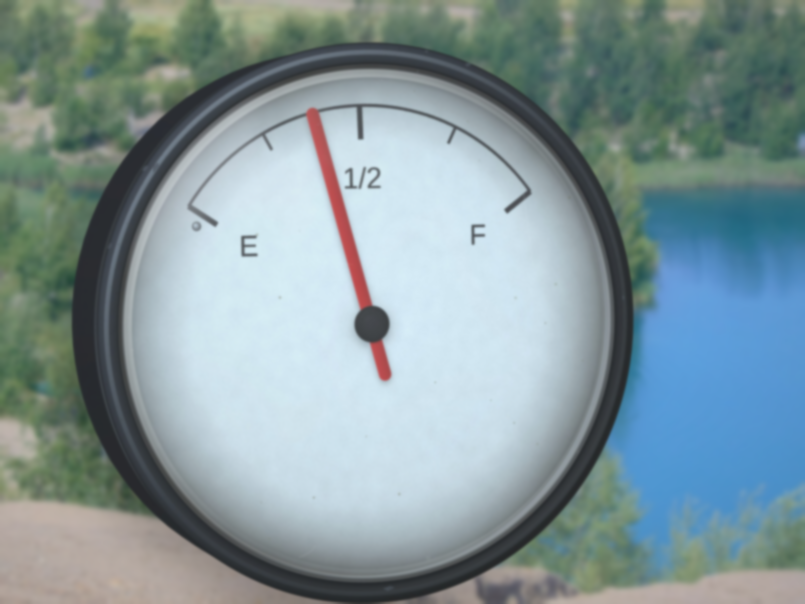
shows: 0.375
